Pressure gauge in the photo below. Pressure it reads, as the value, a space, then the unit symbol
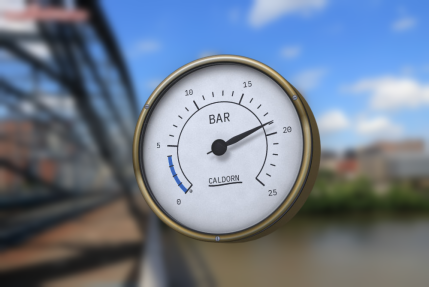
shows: 19 bar
